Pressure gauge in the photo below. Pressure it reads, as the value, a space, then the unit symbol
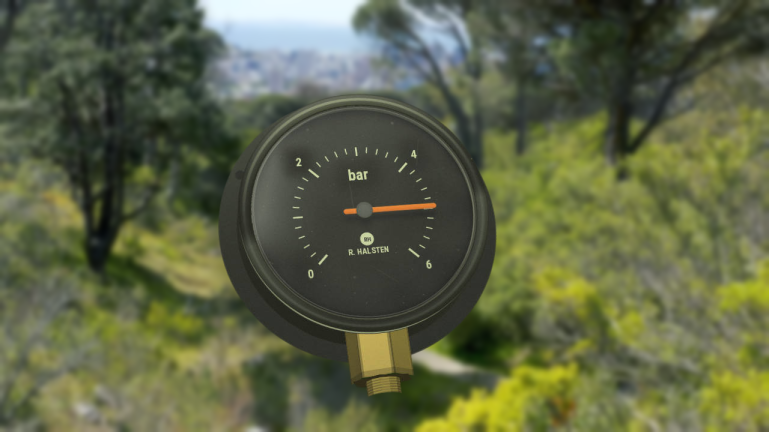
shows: 5 bar
